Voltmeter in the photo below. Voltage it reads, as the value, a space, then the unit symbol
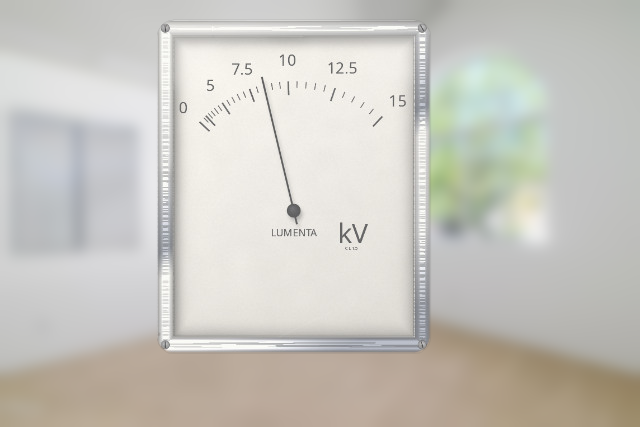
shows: 8.5 kV
